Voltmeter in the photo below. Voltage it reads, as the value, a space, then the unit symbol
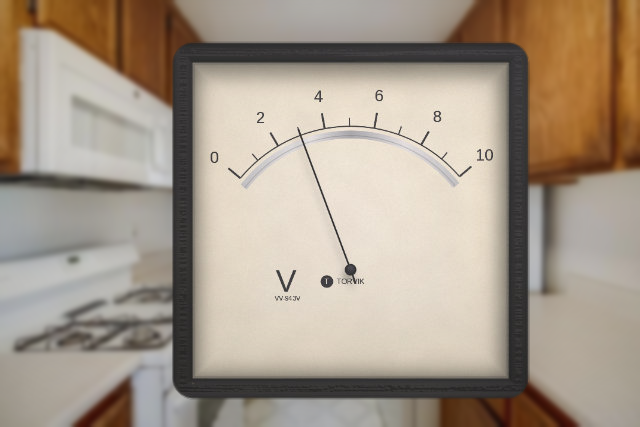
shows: 3 V
